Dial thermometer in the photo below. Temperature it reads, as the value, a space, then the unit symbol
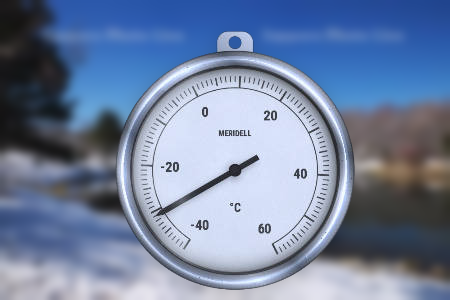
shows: -31 °C
